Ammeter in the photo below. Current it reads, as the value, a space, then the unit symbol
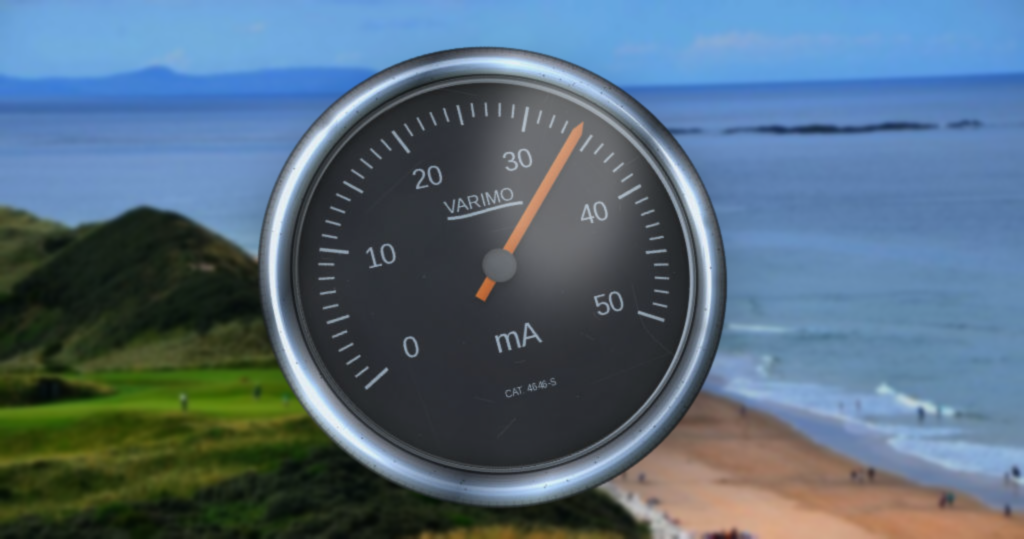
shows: 34 mA
